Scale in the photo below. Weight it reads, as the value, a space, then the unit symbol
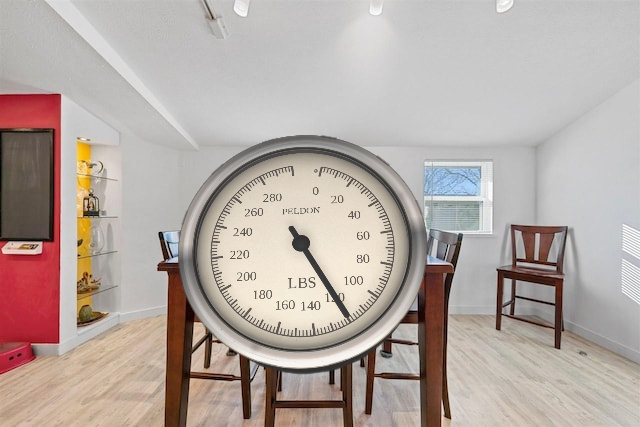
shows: 120 lb
